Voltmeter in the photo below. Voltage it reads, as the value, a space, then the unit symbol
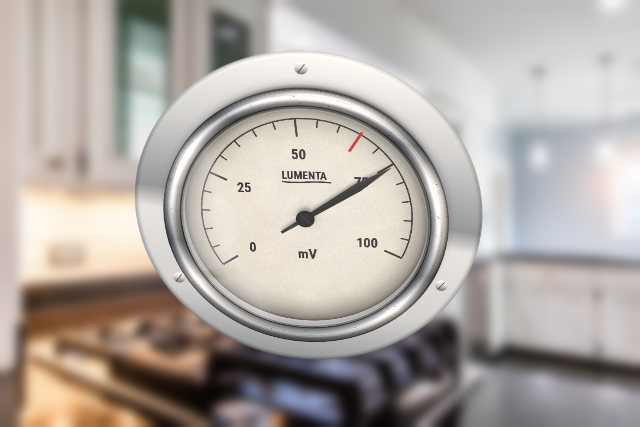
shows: 75 mV
